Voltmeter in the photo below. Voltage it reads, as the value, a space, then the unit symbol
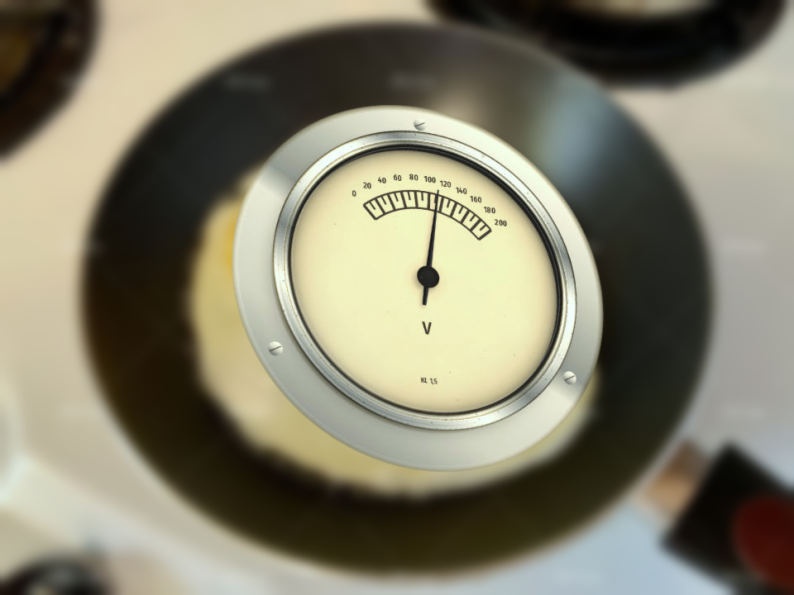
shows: 110 V
